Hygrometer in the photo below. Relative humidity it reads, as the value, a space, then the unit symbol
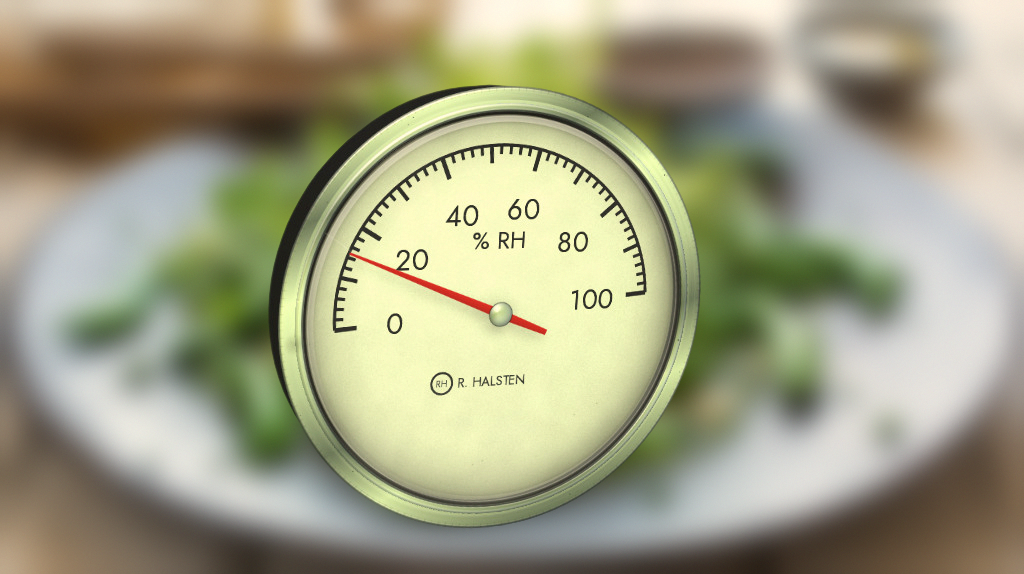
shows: 15 %
